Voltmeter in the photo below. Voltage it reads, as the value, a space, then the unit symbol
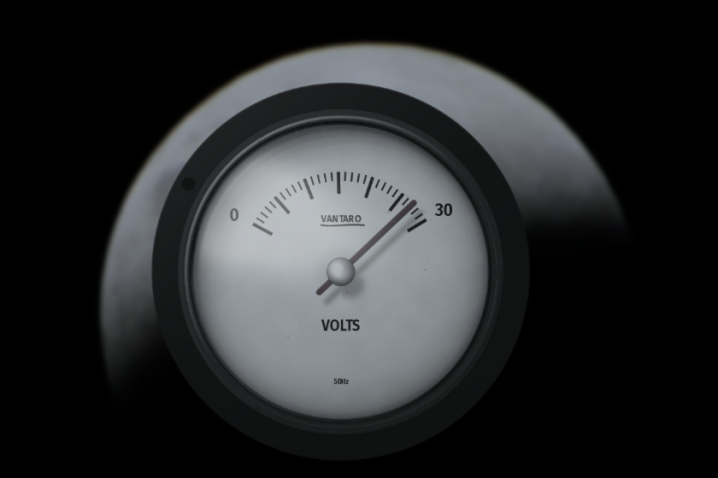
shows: 27 V
